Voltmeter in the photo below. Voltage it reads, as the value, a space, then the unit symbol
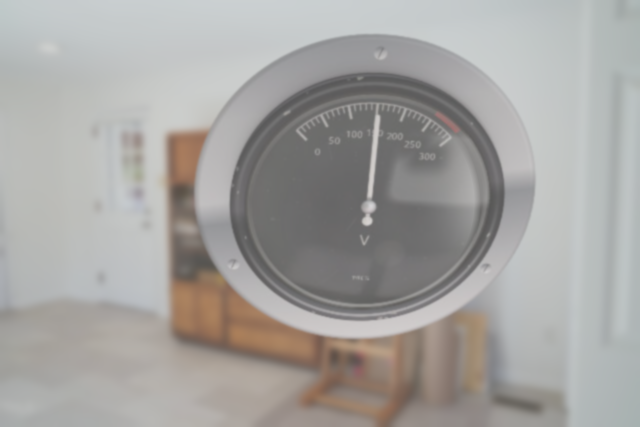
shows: 150 V
